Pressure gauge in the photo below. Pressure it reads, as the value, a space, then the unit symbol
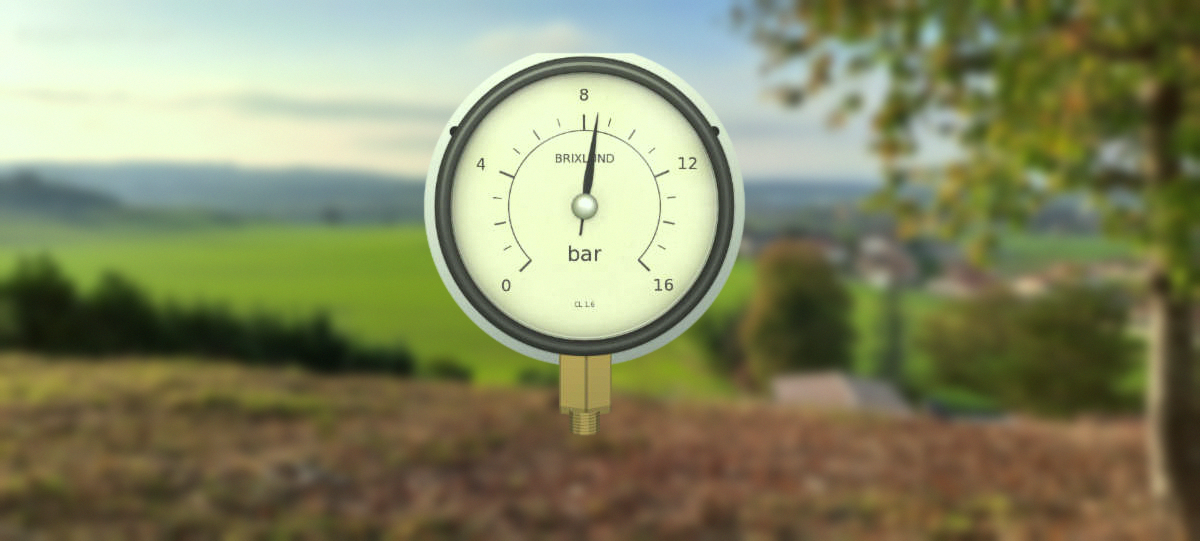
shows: 8.5 bar
